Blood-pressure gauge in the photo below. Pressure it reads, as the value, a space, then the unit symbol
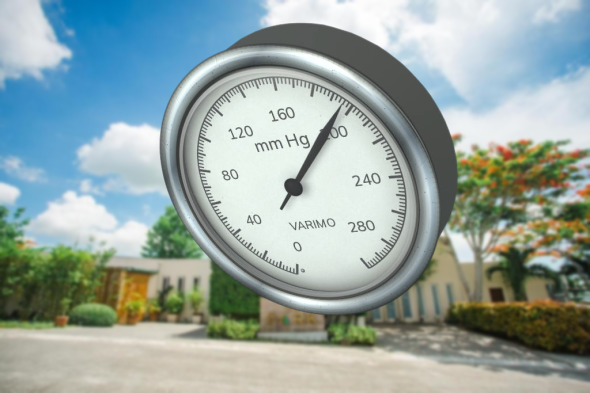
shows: 196 mmHg
